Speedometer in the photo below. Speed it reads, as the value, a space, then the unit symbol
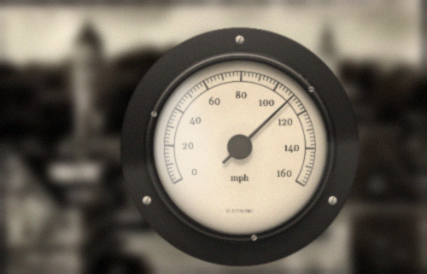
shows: 110 mph
